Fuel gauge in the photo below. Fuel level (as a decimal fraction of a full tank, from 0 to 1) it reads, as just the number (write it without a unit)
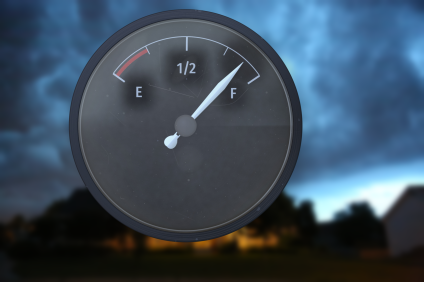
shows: 0.875
